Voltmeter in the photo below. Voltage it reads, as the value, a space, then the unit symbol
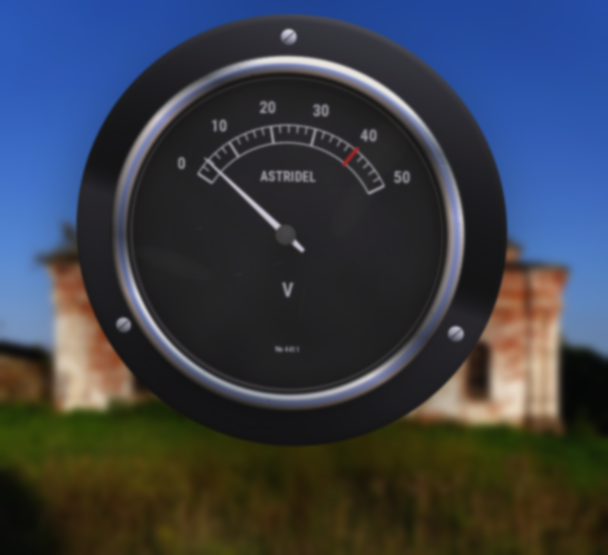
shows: 4 V
